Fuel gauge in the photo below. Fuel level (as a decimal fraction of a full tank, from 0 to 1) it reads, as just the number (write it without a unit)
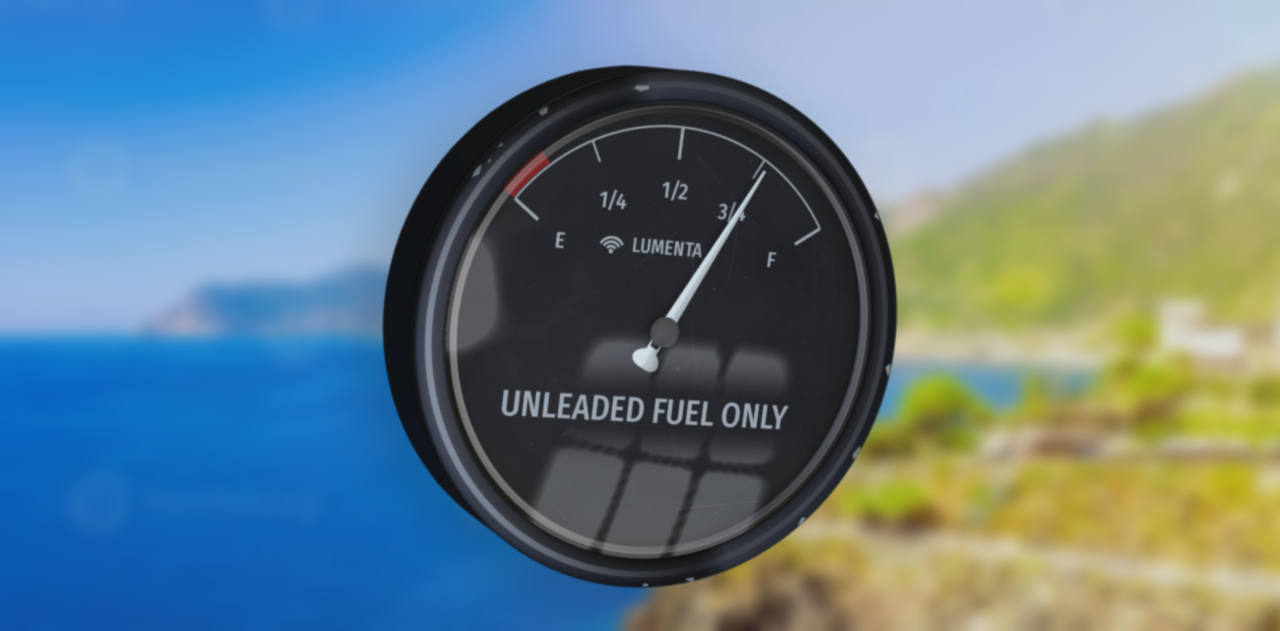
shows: 0.75
